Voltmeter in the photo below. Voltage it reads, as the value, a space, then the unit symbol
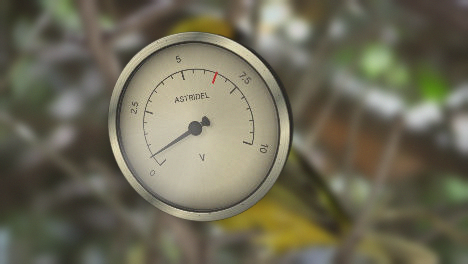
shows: 0.5 V
